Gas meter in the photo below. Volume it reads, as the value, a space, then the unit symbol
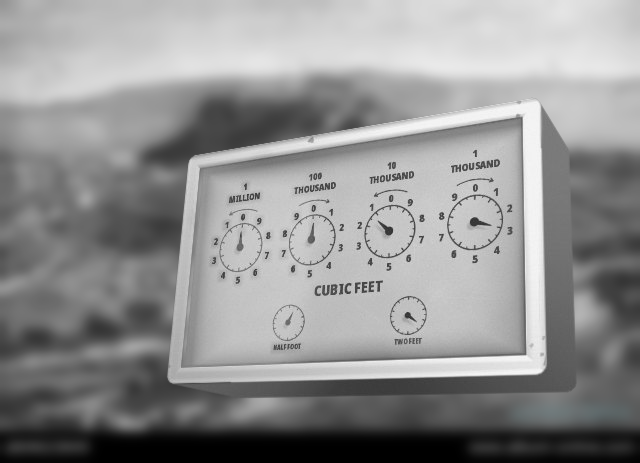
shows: 1300 ft³
